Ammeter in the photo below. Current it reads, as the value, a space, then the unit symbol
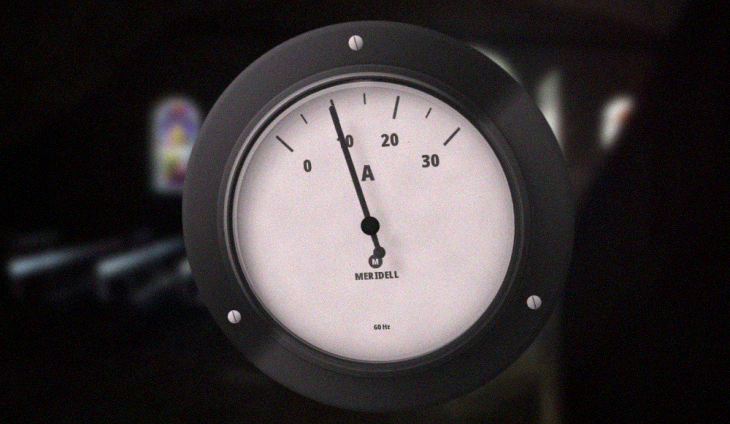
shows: 10 A
